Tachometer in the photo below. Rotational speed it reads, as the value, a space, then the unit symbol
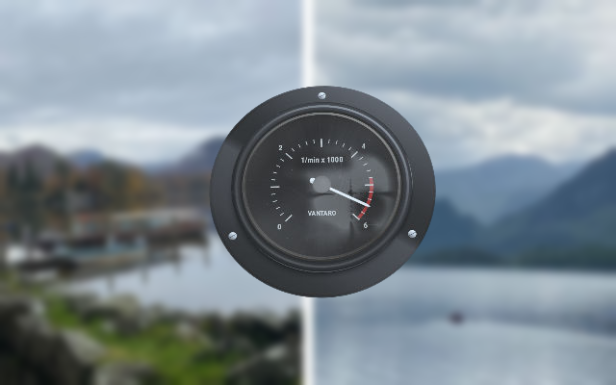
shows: 5600 rpm
